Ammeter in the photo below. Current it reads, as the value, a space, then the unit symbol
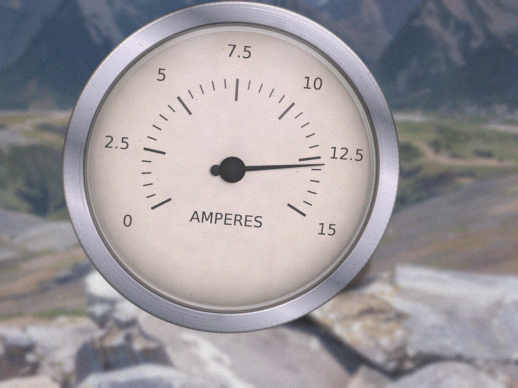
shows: 12.75 A
